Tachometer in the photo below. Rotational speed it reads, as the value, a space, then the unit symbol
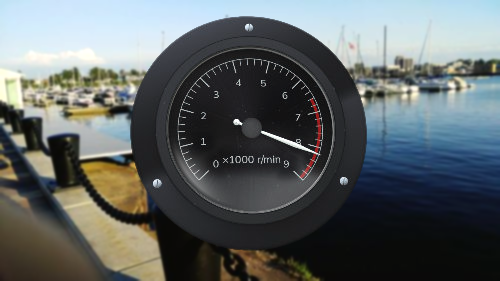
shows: 8200 rpm
